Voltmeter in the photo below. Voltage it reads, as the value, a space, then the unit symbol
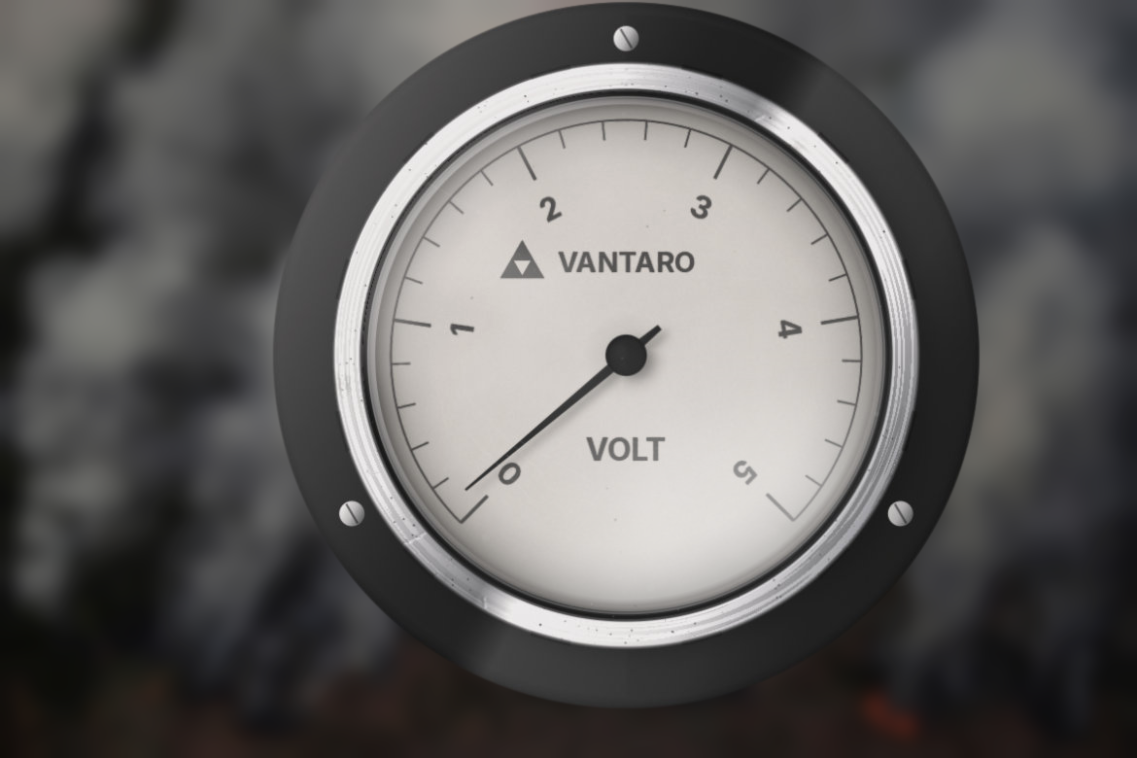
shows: 0.1 V
